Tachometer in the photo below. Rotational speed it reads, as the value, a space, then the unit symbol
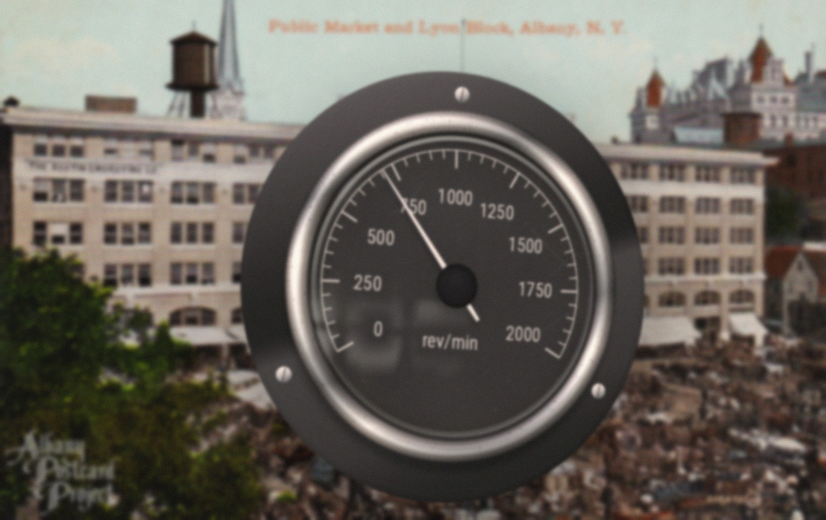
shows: 700 rpm
